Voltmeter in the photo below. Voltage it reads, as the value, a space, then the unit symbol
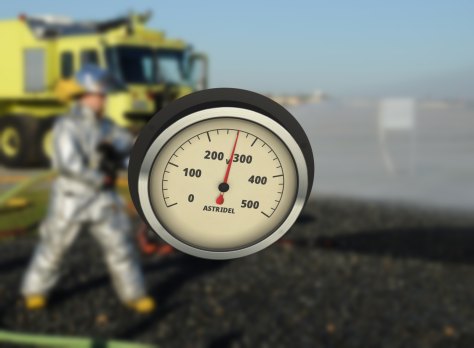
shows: 260 V
